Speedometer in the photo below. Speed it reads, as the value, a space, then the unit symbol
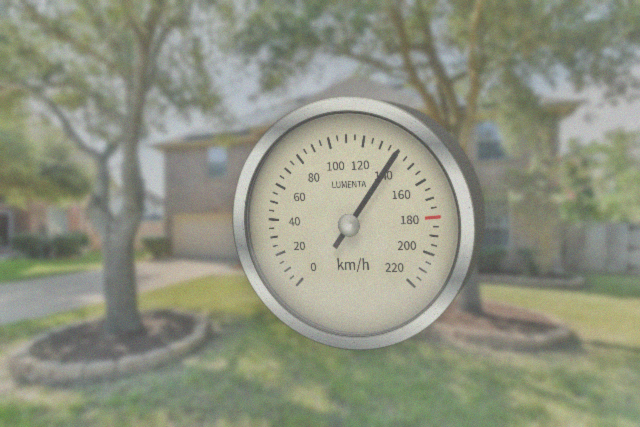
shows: 140 km/h
